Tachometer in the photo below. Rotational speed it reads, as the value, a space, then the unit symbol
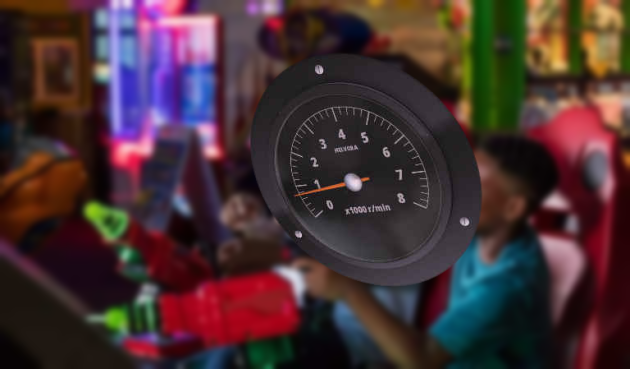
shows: 800 rpm
